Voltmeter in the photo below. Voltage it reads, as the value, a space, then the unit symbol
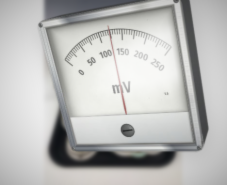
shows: 125 mV
